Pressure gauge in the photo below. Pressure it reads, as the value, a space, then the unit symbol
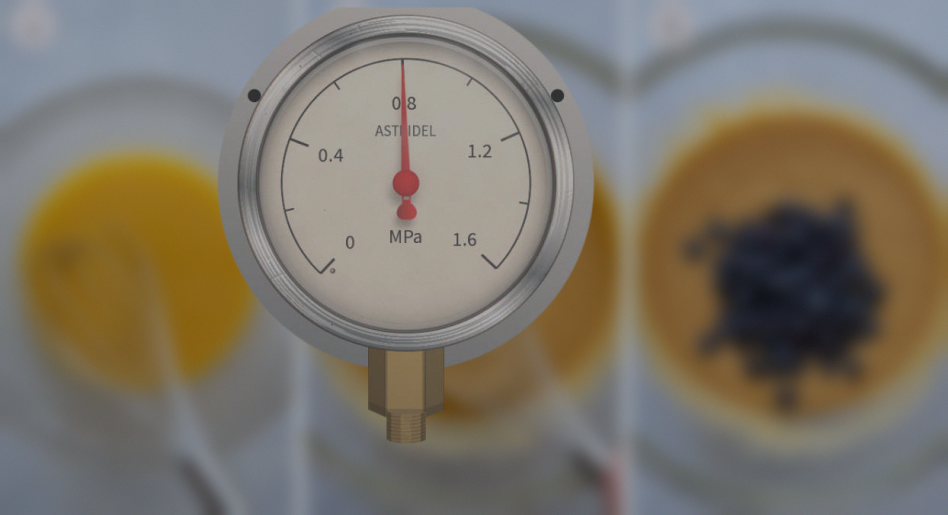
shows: 0.8 MPa
